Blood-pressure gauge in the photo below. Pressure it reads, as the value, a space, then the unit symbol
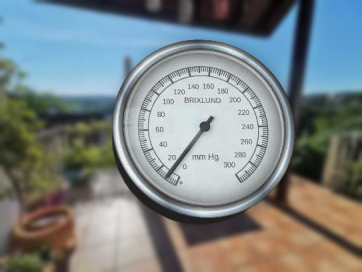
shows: 10 mmHg
